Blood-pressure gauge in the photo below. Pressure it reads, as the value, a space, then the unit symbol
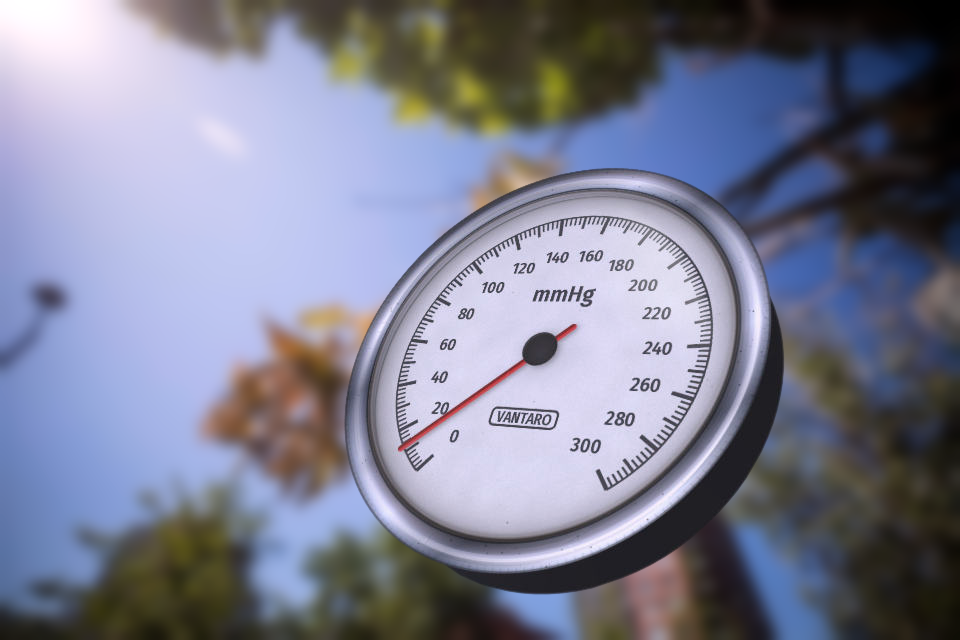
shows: 10 mmHg
